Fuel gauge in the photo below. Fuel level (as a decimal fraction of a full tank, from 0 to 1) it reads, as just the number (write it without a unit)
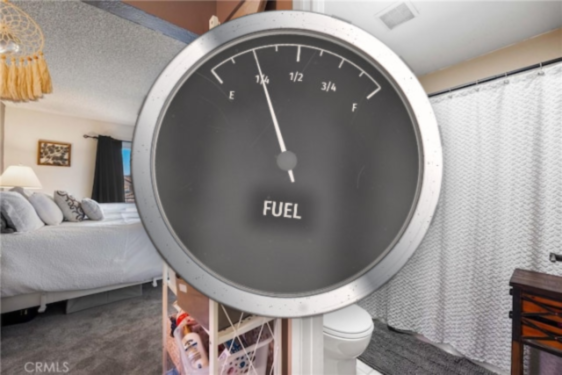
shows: 0.25
